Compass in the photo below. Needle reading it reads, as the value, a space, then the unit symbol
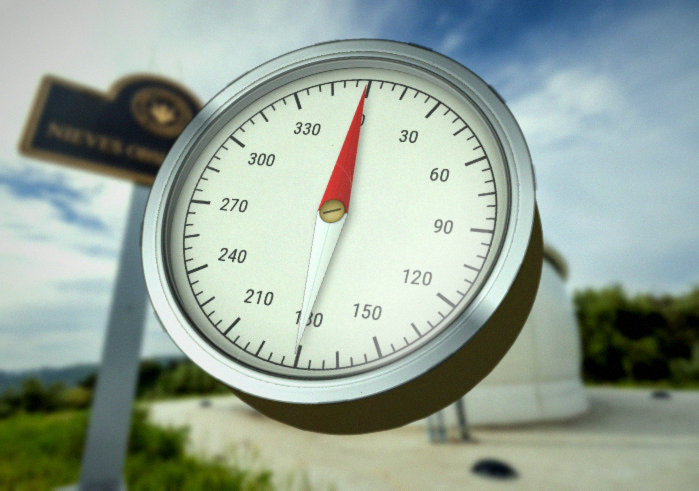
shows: 0 °
